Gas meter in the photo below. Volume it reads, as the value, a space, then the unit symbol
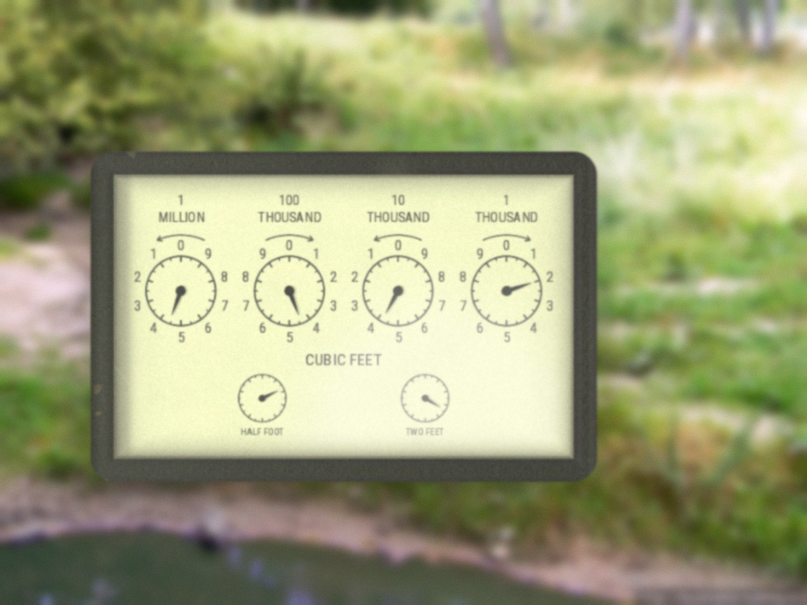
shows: 444200 ft³
